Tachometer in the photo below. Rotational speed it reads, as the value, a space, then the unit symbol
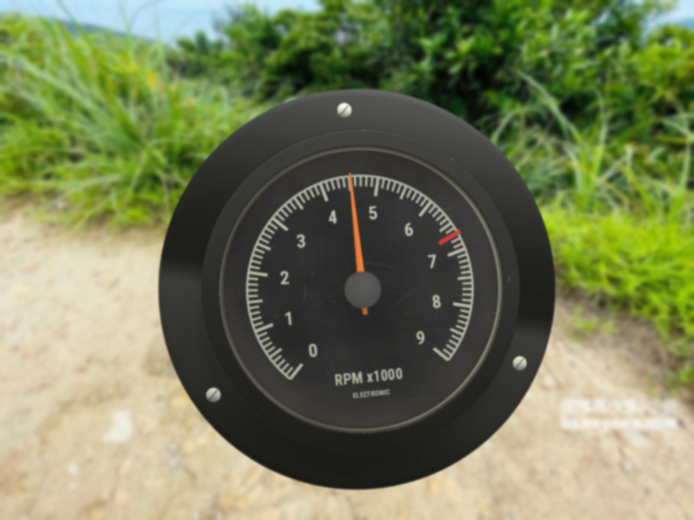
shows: 4500 rpm
